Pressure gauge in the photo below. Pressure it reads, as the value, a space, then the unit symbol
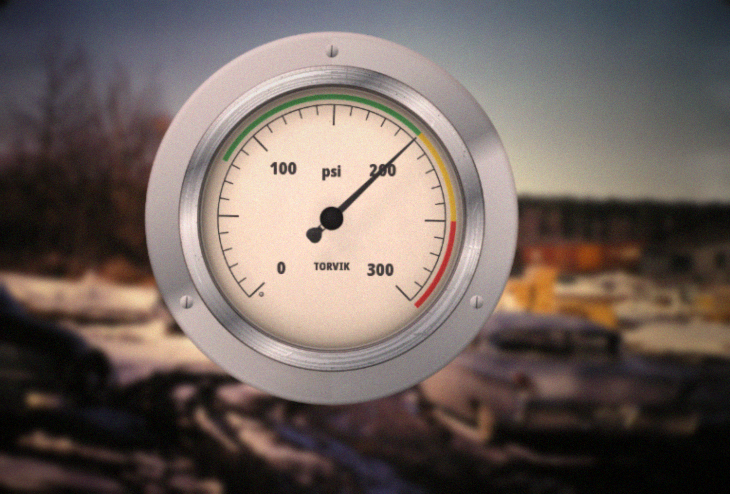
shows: 200 psi
